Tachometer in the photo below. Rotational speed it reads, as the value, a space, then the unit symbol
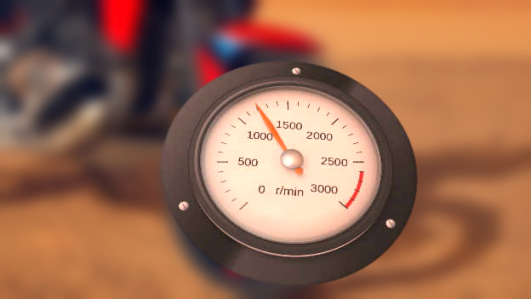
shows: 1200 rpm
